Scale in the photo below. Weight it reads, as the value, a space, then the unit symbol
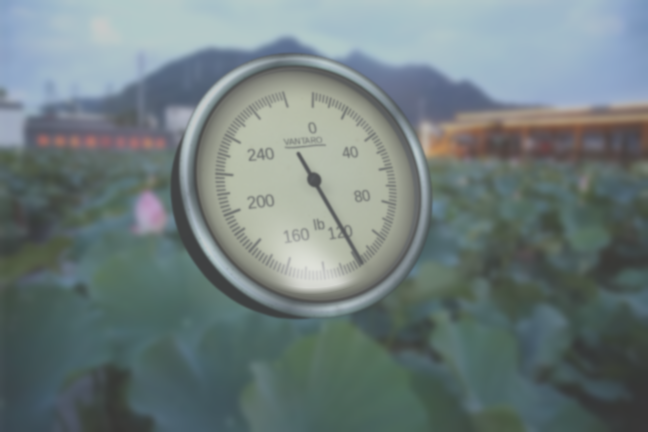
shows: 120 lb
